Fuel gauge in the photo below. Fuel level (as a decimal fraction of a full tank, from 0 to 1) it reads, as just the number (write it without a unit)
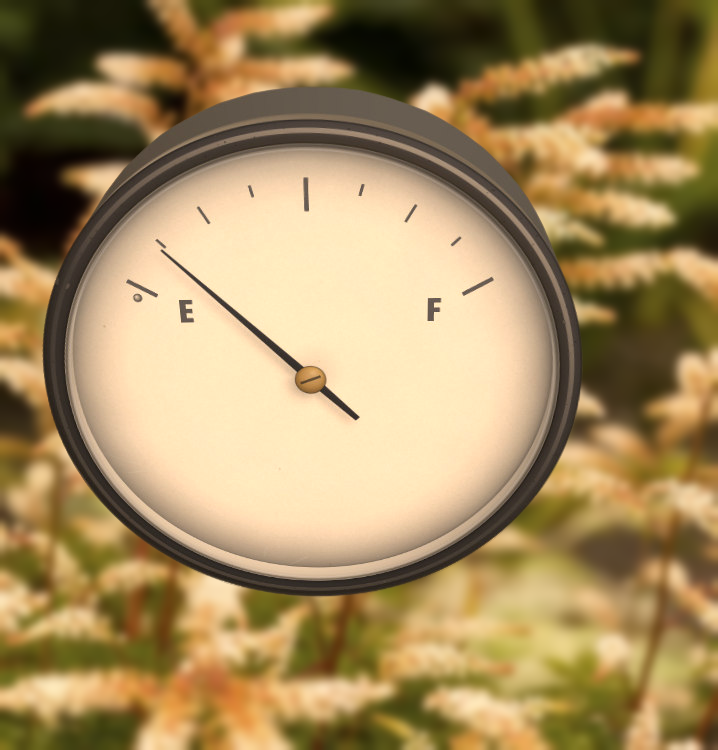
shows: 0.125
